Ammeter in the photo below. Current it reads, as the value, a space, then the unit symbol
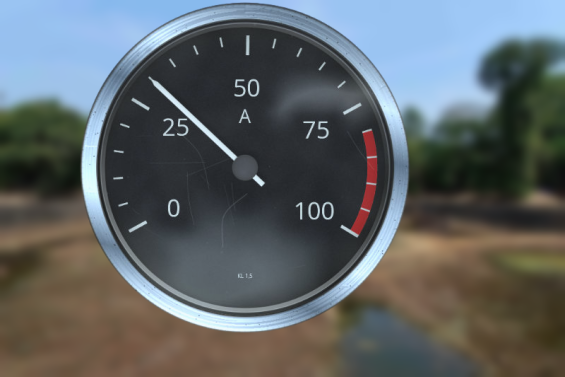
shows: 30 A
